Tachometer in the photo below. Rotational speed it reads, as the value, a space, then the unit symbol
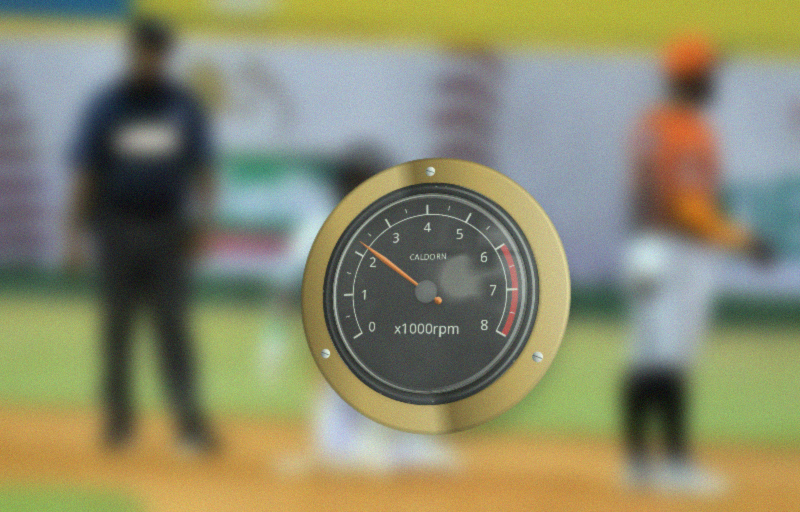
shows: 2250 rpm
